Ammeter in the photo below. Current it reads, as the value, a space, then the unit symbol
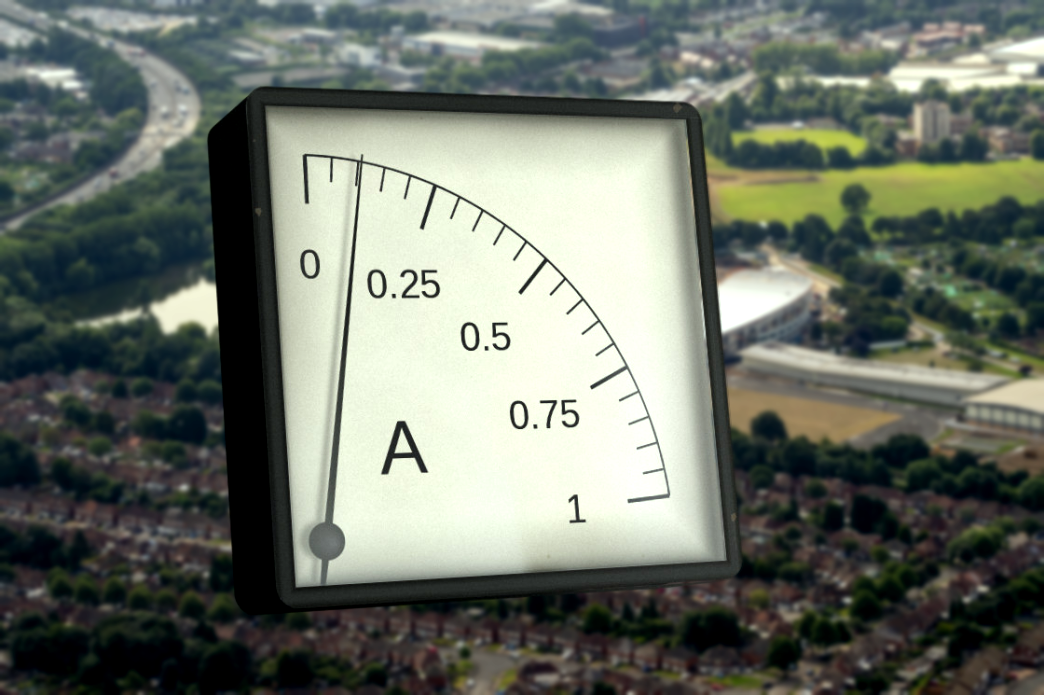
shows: 0.1 A
